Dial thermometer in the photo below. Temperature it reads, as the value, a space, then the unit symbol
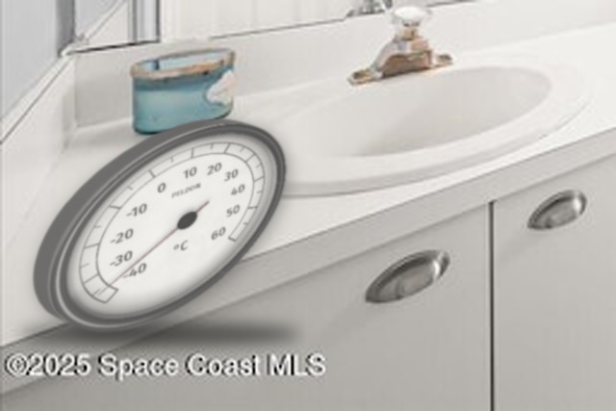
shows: -35 °C
